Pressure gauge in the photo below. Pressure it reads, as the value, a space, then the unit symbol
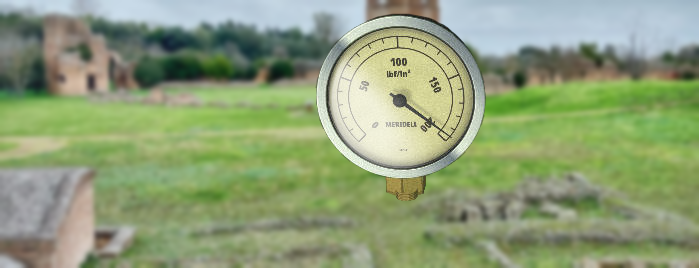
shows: 195 psi
